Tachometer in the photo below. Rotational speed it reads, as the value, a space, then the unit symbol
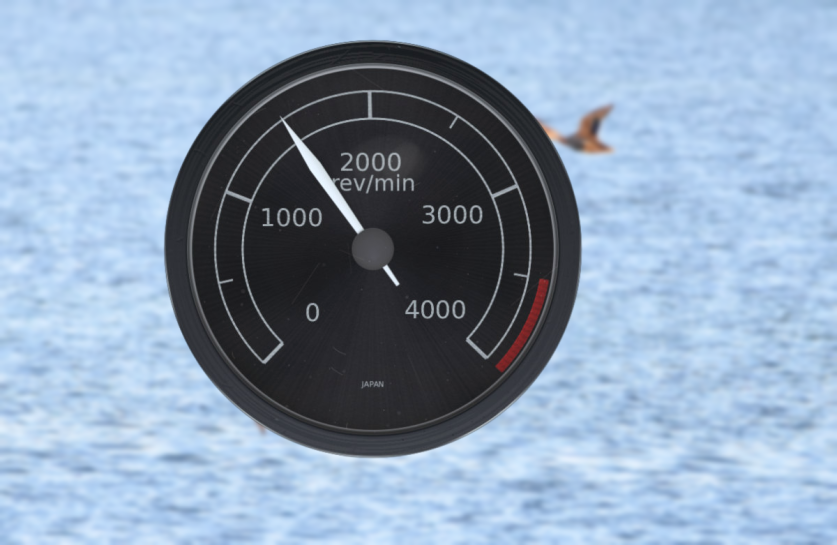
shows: 1500 rpm
